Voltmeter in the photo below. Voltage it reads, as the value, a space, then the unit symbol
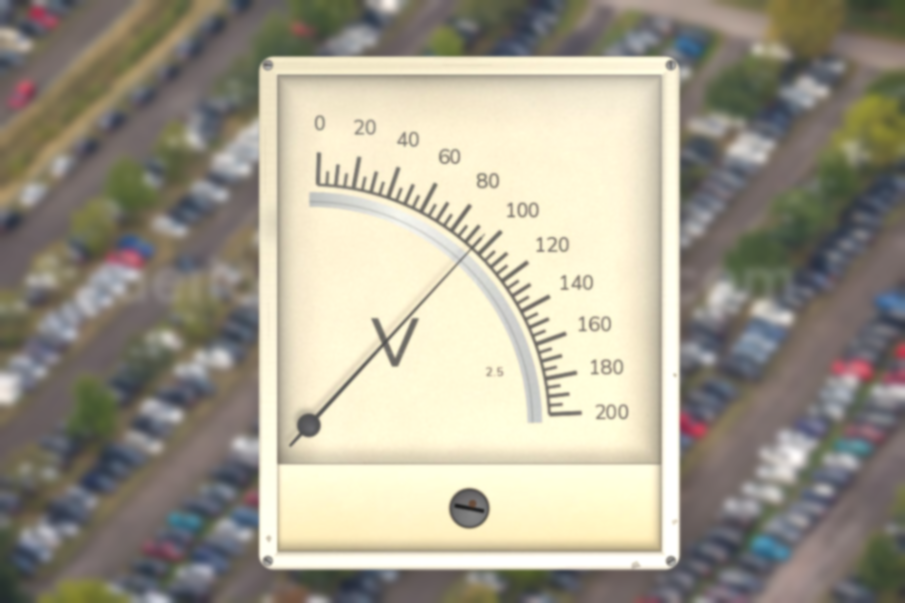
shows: 95 V
